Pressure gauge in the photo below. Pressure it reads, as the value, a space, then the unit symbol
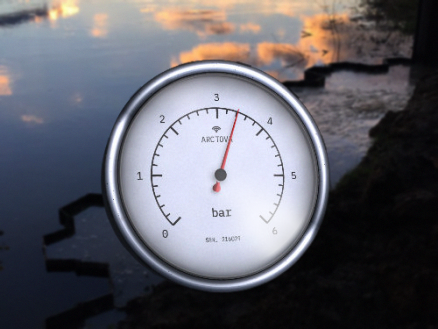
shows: 3.4 bar
